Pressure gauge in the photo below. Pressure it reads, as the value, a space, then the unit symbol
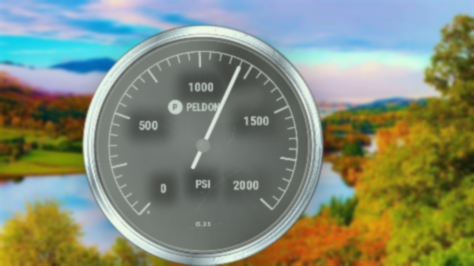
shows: 1200 psi
